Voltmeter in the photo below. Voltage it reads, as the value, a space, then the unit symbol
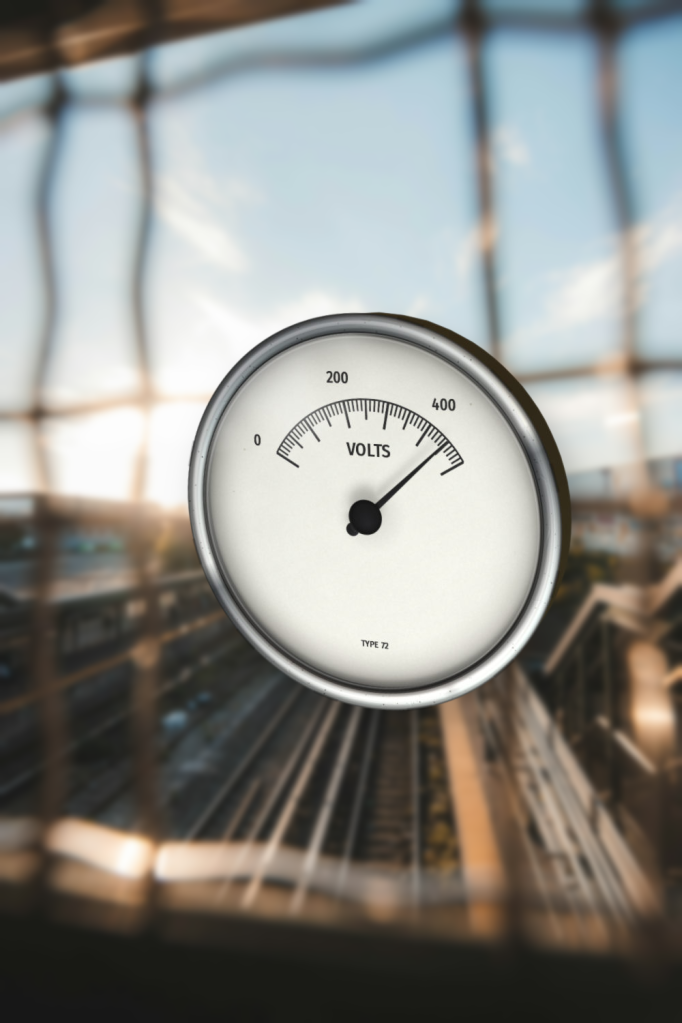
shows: 450 V
